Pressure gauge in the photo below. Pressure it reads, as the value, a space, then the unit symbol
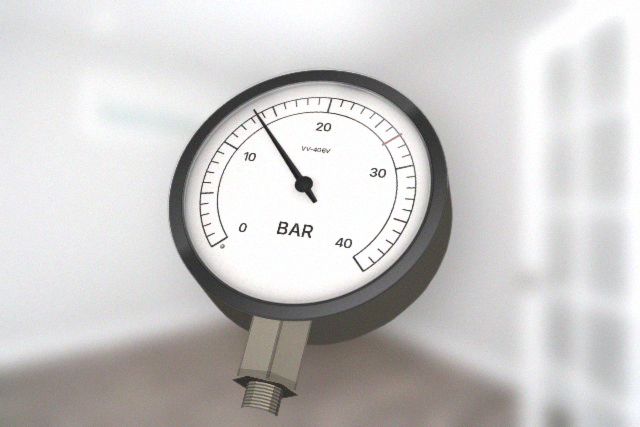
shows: 13.5 bar
